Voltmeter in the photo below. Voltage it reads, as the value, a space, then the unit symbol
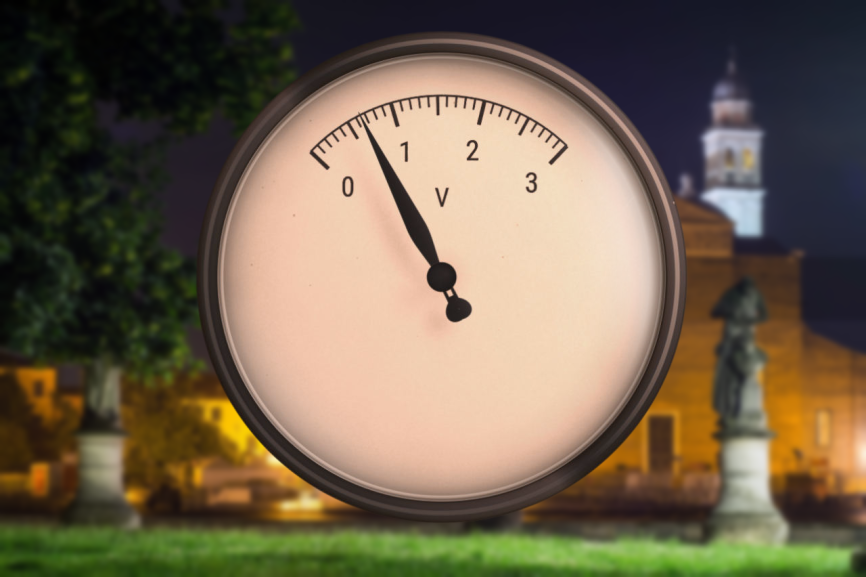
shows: 0.65 V
